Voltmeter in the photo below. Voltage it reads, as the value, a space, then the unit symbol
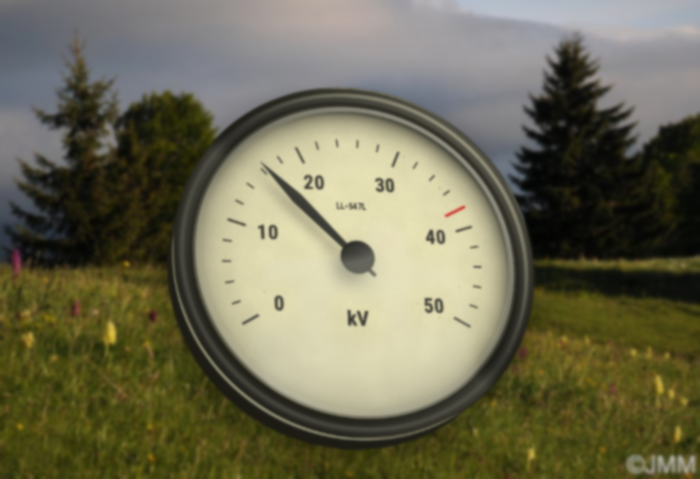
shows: 16 kV
